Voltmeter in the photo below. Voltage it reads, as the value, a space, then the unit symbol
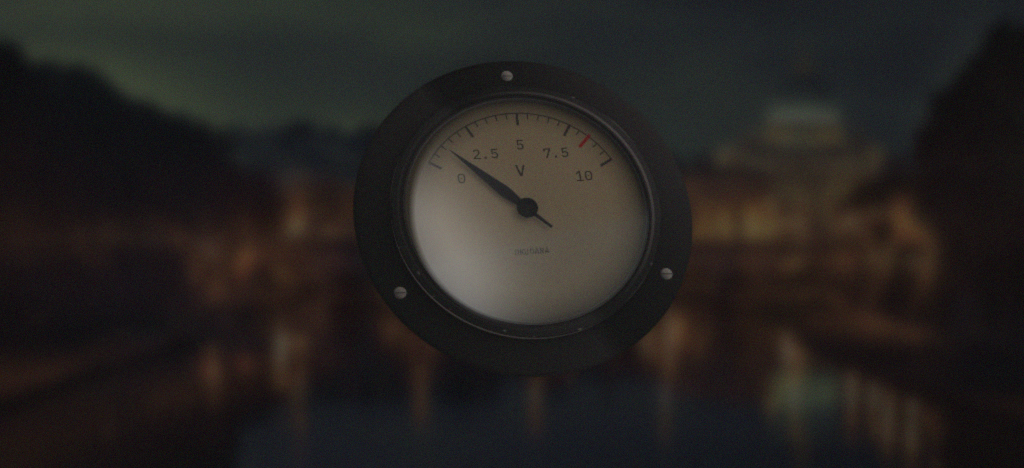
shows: 1 V
